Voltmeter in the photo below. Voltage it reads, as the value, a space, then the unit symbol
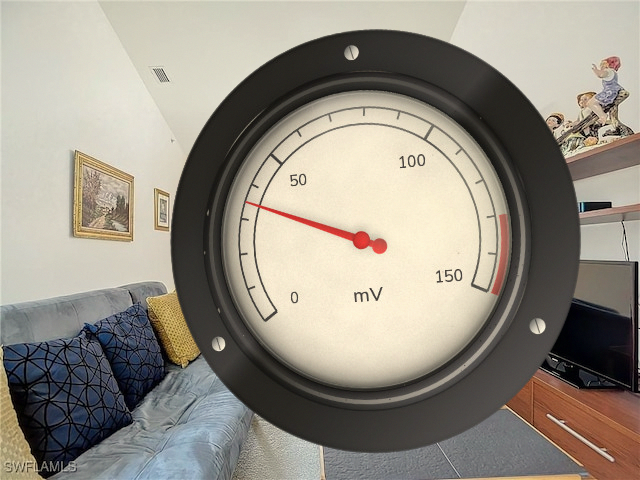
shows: 35 mV
